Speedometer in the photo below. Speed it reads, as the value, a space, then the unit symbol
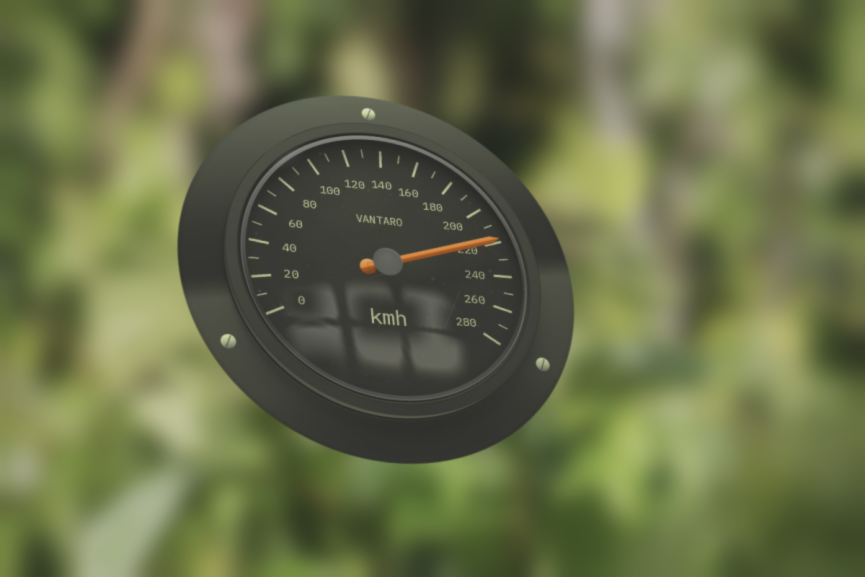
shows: 220 km/h
